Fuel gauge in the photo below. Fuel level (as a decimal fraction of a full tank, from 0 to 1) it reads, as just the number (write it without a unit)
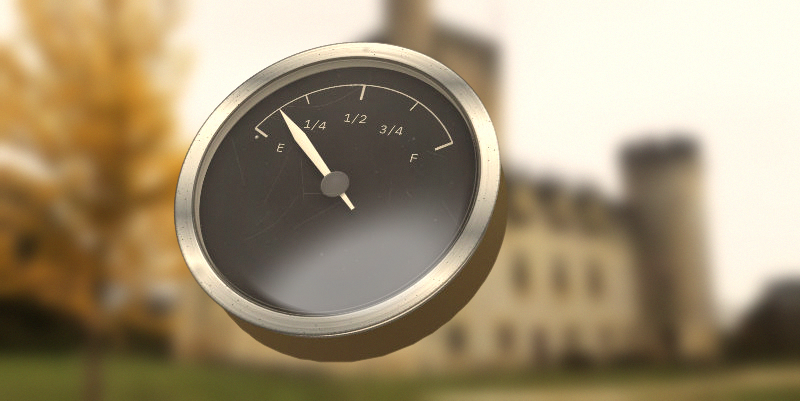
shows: 0.125
